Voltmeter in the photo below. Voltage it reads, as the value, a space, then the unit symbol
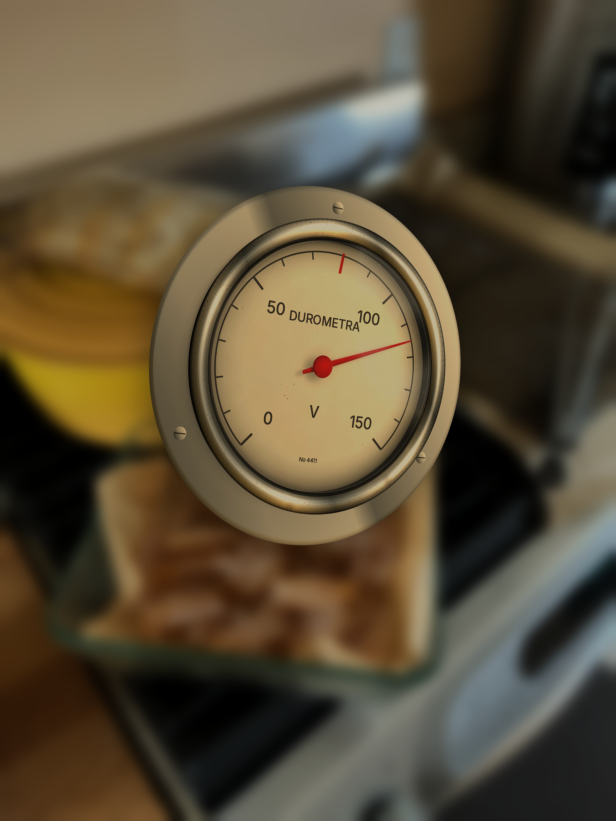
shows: 115 V
